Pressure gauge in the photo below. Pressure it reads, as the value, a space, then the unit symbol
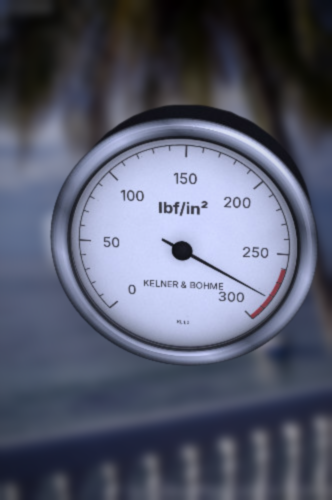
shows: 280 psi
